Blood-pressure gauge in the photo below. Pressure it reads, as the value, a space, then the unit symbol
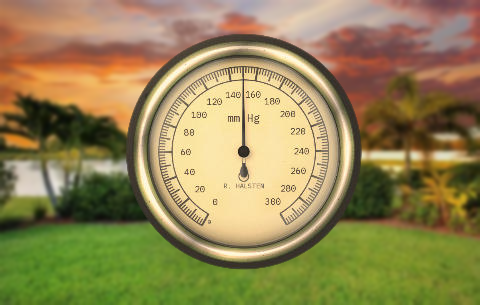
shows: 150 mmHg
